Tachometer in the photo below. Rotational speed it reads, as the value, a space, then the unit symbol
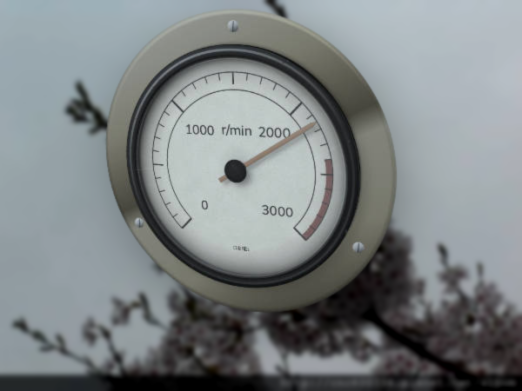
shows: 2150 rpm
